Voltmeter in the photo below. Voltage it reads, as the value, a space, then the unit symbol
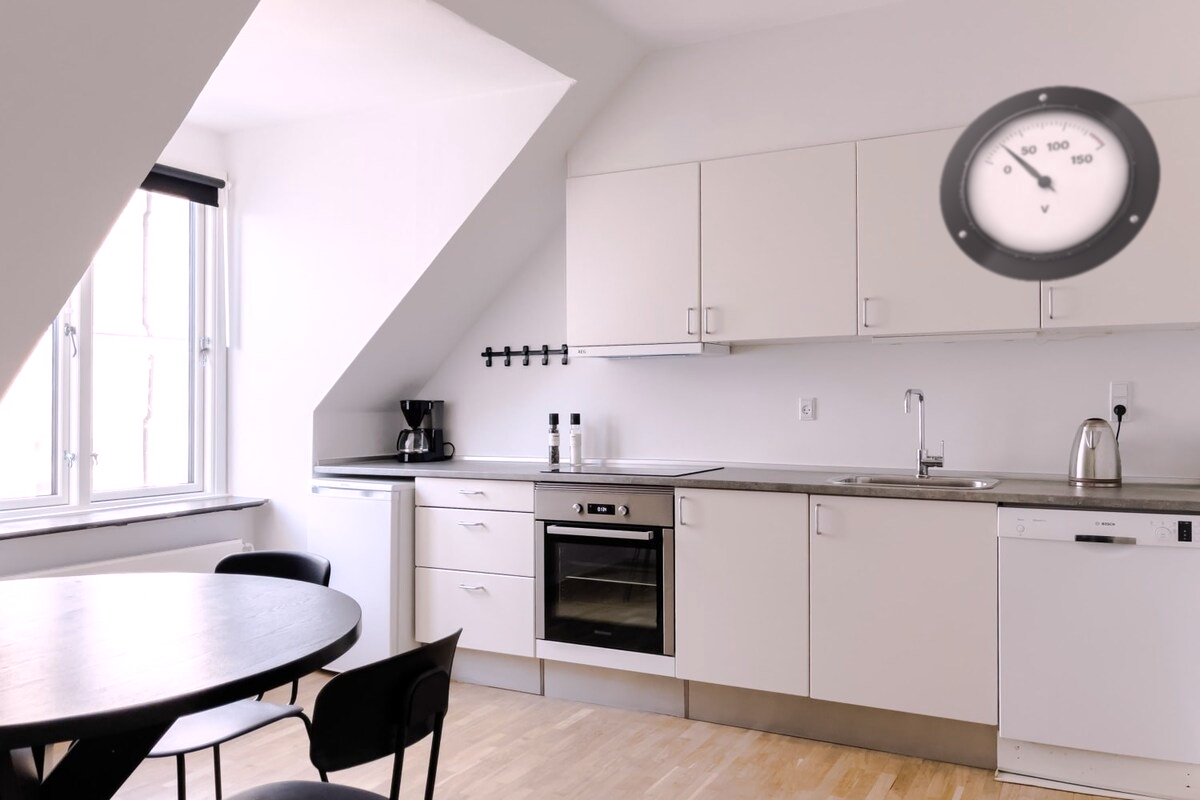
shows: 25 V
